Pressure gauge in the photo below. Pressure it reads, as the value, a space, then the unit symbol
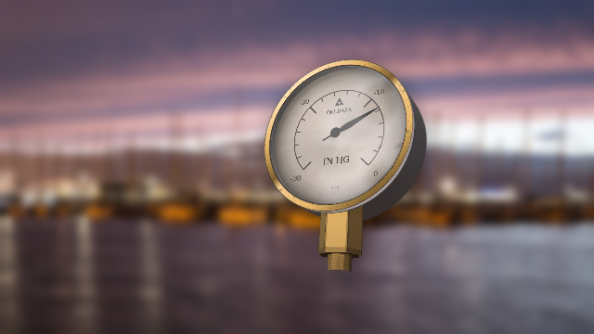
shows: -8 inHg
